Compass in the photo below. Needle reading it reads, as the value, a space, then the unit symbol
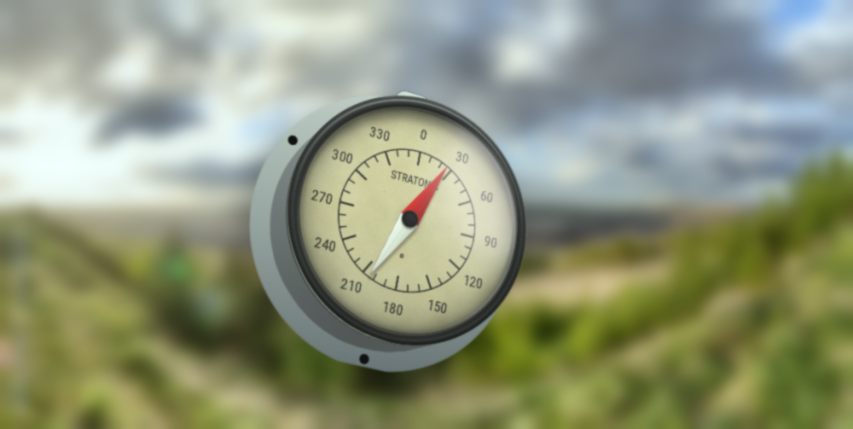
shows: 25 °
